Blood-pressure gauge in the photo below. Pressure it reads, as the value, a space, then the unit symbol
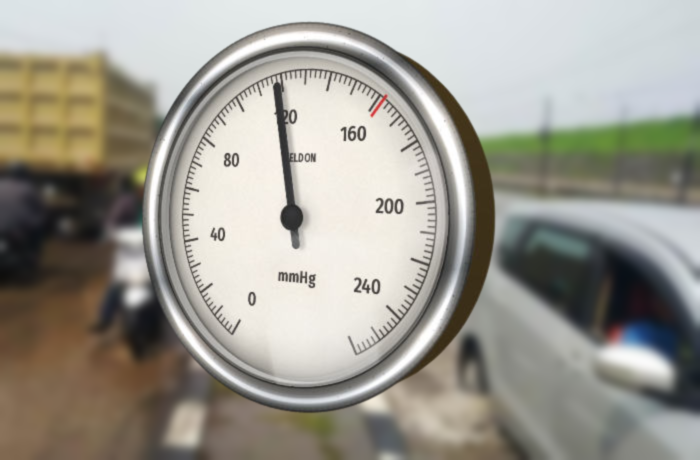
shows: 120 mmHg
